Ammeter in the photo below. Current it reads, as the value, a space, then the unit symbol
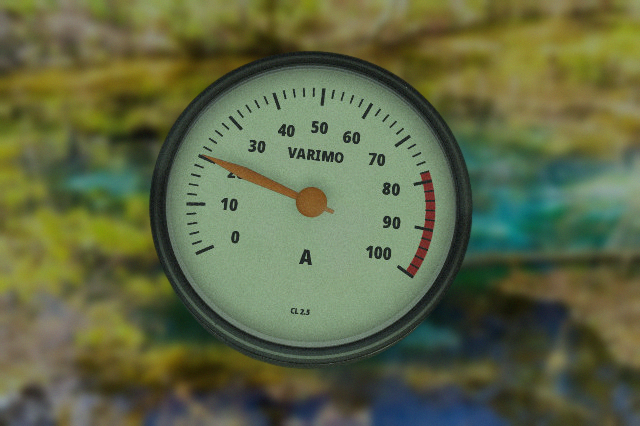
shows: 20 A
